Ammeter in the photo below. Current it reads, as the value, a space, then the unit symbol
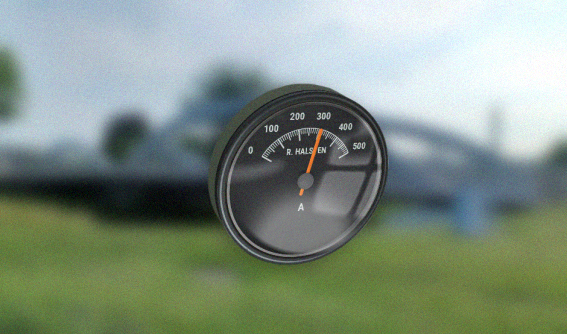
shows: 300 A
